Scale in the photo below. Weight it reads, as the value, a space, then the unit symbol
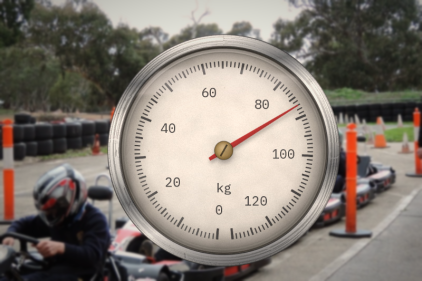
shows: 87 kg
